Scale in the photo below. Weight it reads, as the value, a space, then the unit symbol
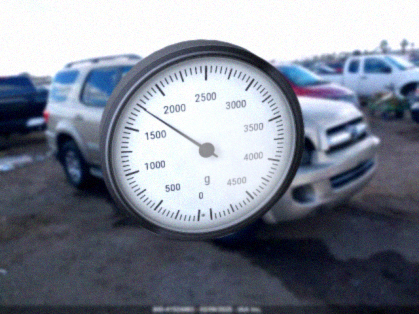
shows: 1750 g
